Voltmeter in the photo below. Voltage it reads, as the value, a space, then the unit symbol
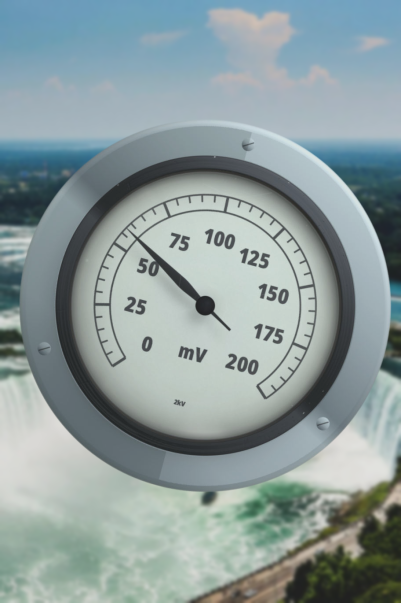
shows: 57.5 mV
